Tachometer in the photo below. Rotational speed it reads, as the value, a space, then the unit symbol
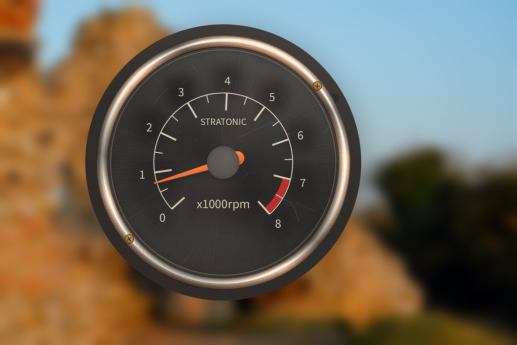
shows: 750 rpm
